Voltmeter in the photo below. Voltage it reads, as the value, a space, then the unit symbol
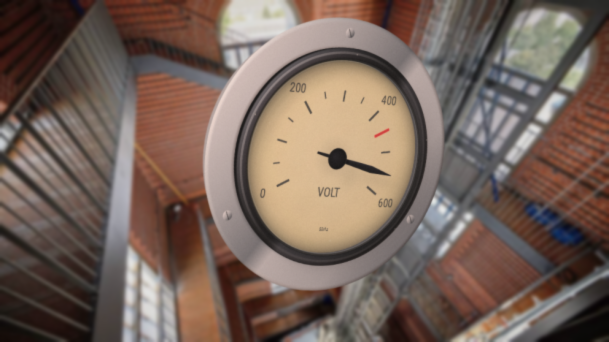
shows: 550 V
